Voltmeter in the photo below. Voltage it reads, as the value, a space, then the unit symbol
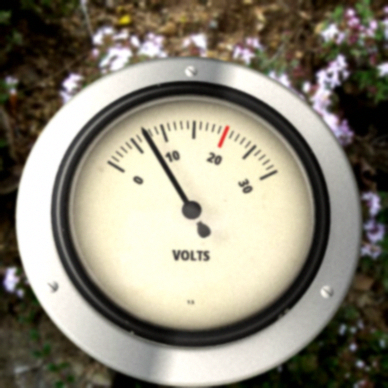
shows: 7 V
